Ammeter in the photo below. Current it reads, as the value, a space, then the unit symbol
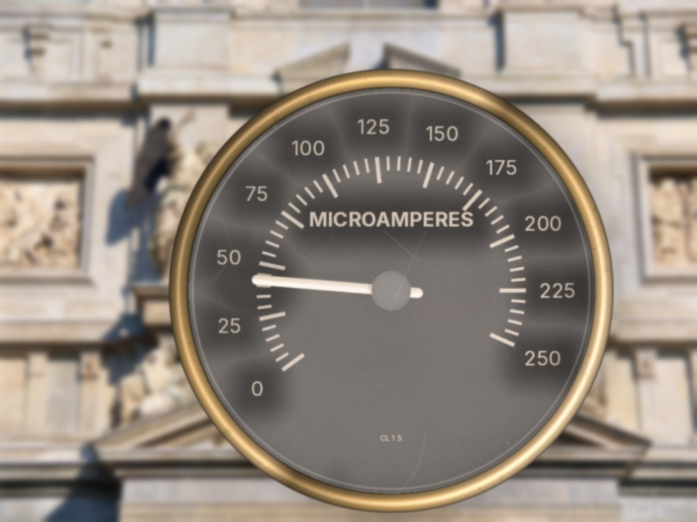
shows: 42.5 µA
